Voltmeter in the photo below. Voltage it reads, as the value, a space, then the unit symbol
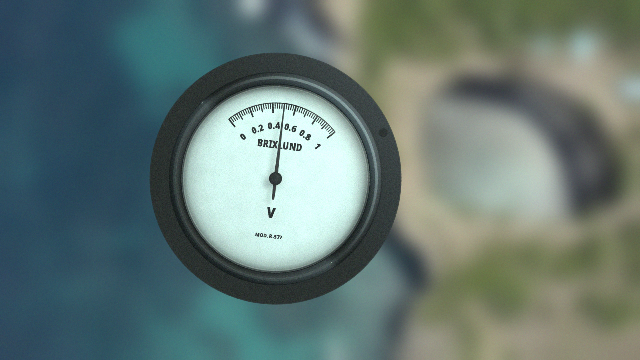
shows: 0.5 V
